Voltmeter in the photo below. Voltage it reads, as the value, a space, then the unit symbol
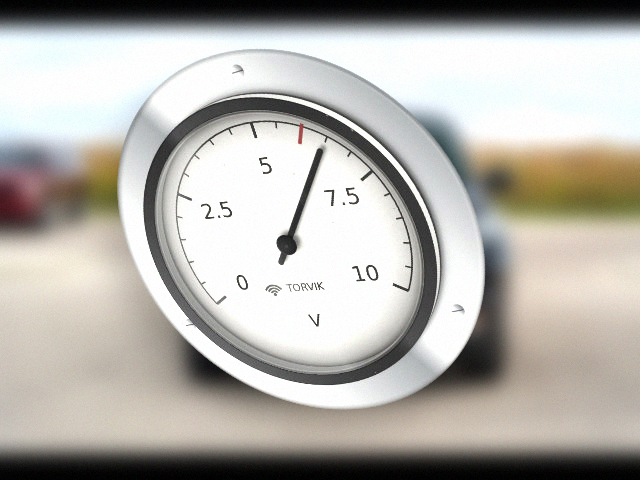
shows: 6.5 V
